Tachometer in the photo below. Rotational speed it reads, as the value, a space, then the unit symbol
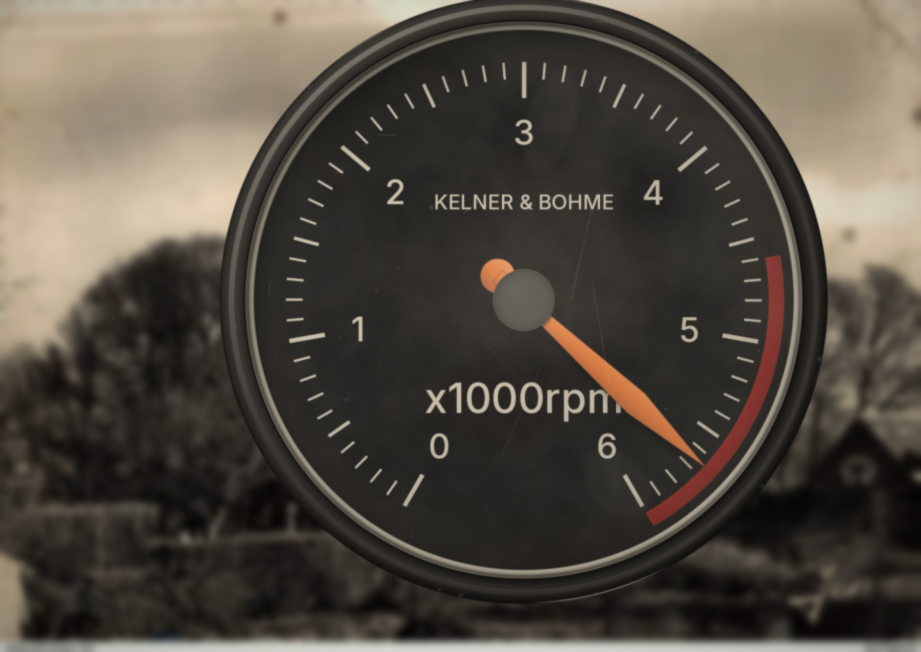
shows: 5650 rpm
